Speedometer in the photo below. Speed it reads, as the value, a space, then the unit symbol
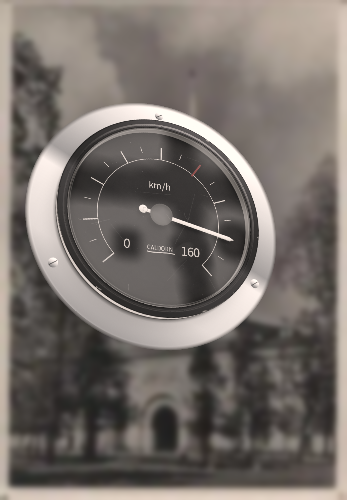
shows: 140 km/h
